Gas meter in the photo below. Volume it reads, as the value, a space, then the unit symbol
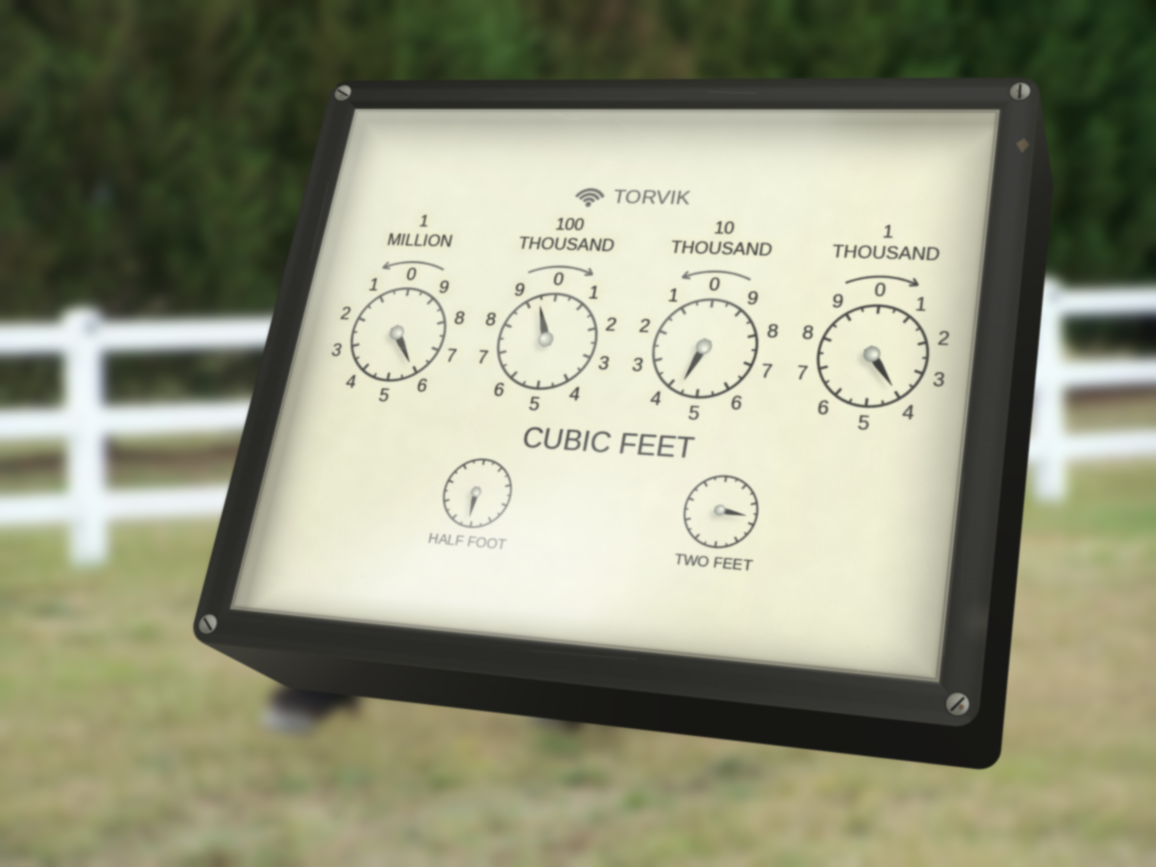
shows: 594400 ft³
